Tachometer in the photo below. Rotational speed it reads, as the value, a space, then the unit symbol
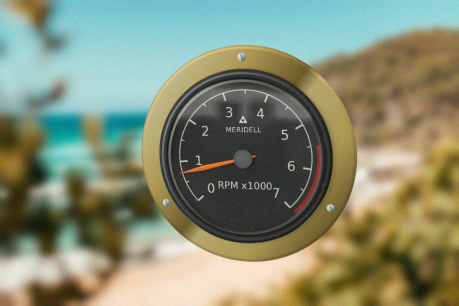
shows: 750 rpm
